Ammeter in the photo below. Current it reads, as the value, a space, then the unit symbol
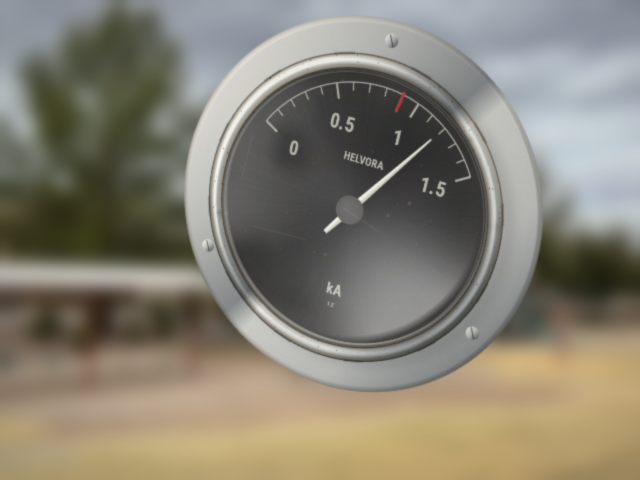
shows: 1.2 kA
